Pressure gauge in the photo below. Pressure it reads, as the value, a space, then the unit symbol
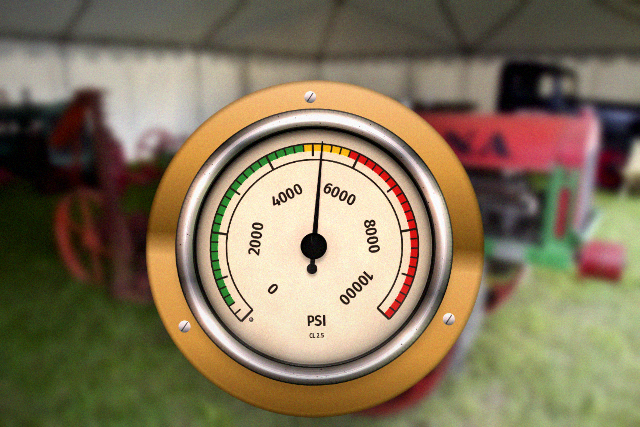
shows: 5200 psi
